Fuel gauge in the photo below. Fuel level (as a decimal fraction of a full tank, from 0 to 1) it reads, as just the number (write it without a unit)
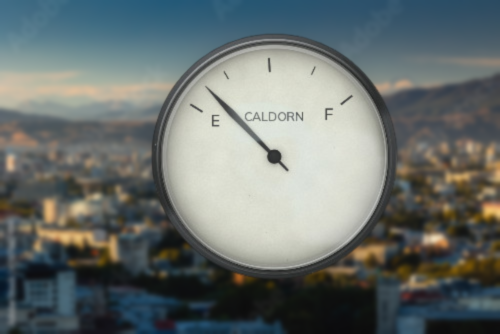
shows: 0.125
